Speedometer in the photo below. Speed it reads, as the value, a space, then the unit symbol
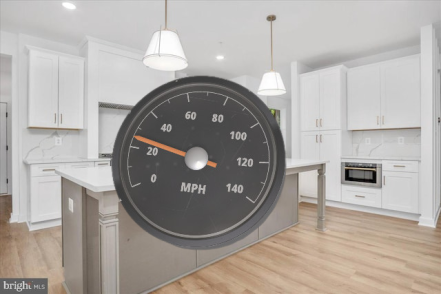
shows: 25 mph
